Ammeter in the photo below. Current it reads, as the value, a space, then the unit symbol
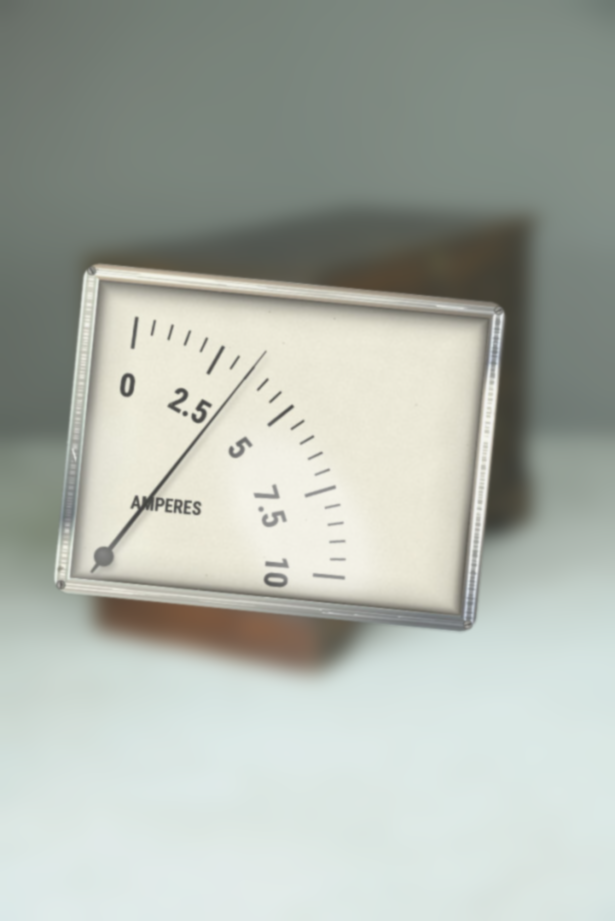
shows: 3.5 A
